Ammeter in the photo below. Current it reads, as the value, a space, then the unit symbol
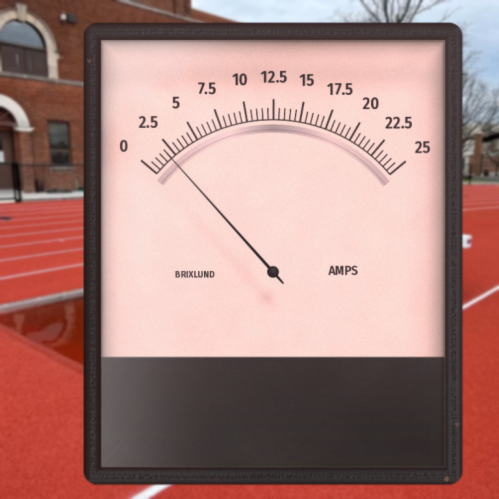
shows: 2 A
